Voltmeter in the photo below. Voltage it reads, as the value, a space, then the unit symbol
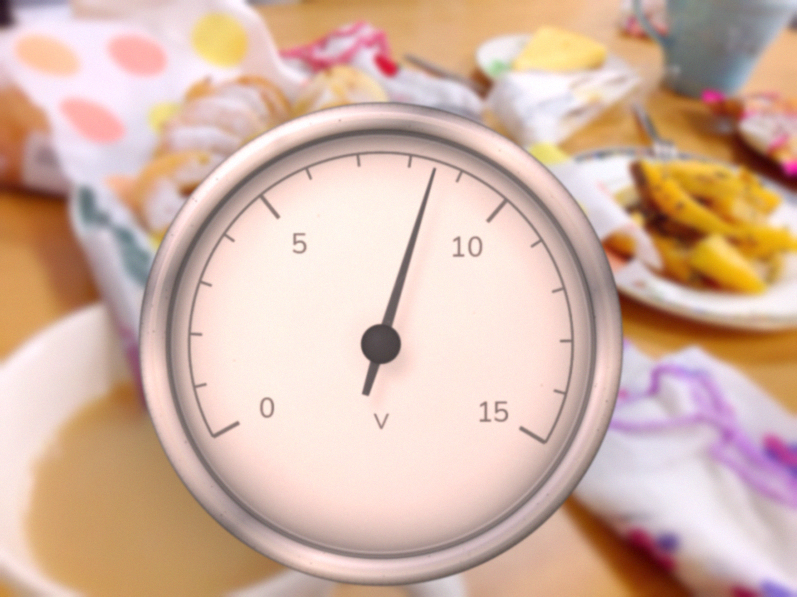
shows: 8.5 V
